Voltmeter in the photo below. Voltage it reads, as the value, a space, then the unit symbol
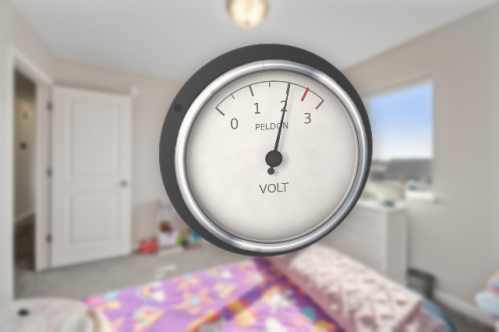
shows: 2 V
